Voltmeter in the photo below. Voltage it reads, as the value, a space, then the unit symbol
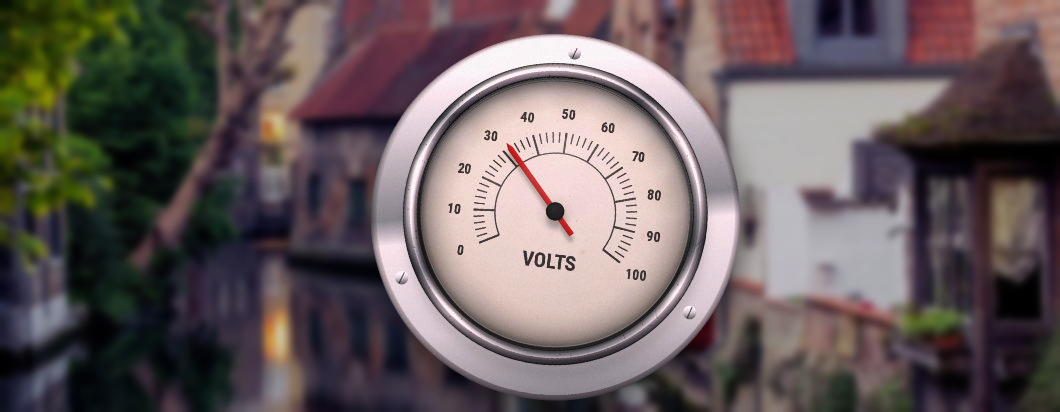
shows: 32 V
